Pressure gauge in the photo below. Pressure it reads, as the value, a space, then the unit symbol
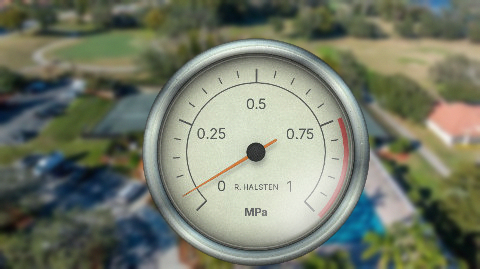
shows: 0.05 MPa
